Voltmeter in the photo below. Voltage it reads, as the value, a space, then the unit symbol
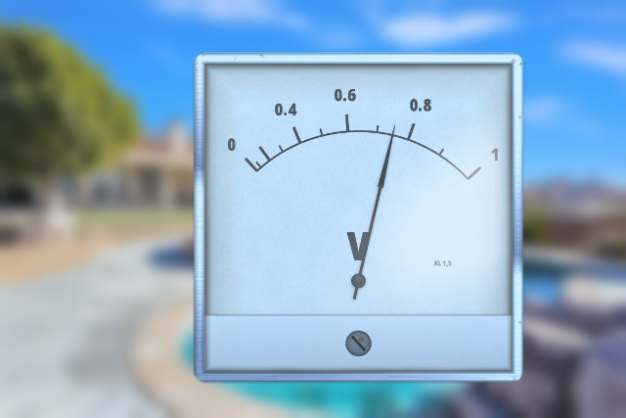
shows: 0.75 V
